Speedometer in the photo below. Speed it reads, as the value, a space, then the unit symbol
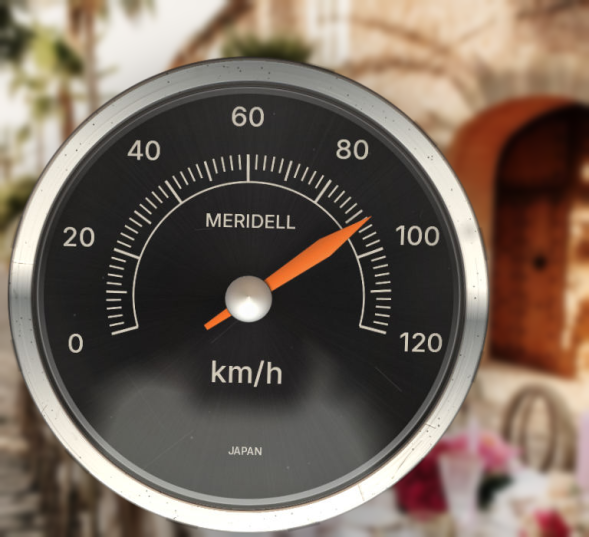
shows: 92 km/h
